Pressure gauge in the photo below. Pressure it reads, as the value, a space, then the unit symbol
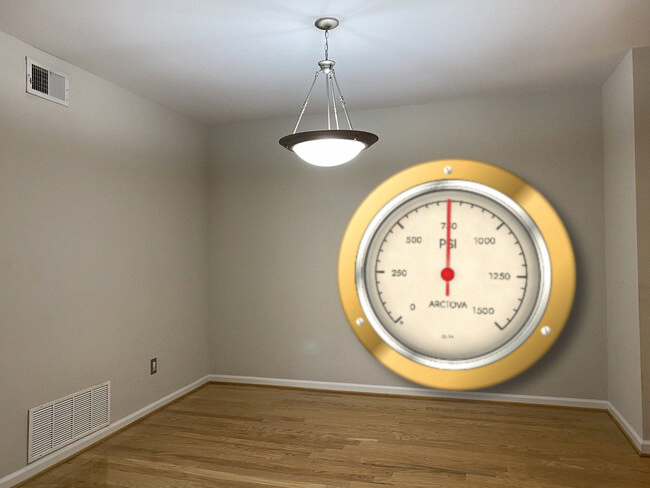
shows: 750 psi
